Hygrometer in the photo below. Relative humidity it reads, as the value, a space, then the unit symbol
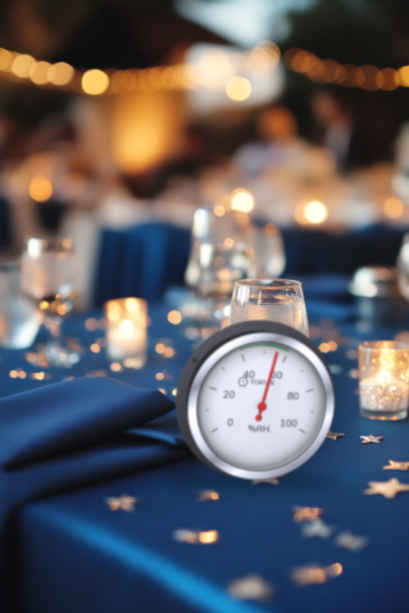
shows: 55 %
